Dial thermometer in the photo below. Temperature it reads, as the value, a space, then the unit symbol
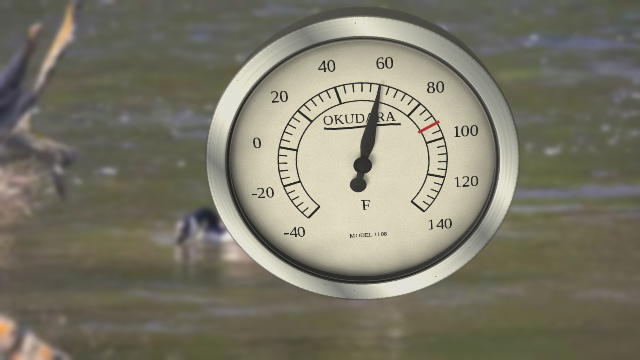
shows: 60 °F
